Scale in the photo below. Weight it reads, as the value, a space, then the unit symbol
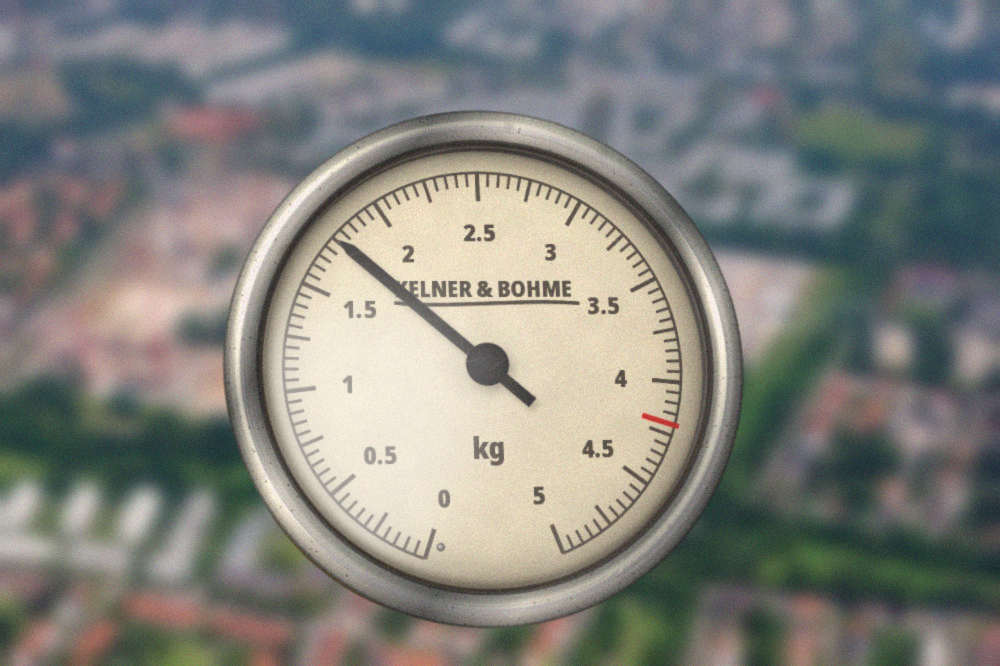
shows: 1.75 kg
